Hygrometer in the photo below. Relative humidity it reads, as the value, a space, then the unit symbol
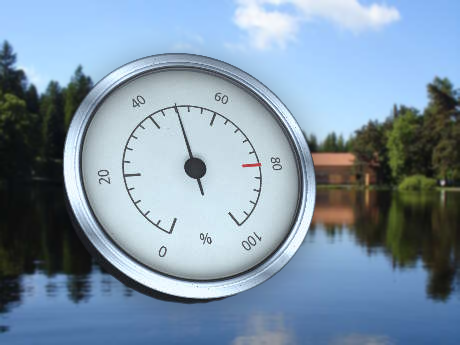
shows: 48 %
